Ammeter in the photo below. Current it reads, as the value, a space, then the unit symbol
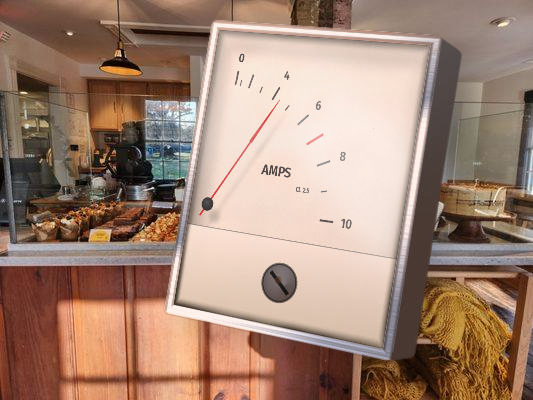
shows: 4.5 A
